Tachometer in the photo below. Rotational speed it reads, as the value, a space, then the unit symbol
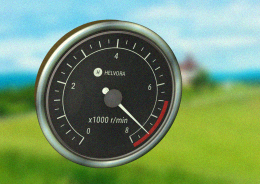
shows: 7500 rpm
